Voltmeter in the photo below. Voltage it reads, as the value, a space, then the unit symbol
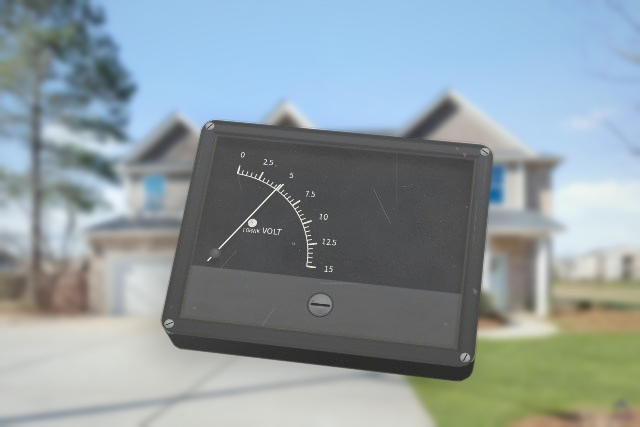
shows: 5 V
